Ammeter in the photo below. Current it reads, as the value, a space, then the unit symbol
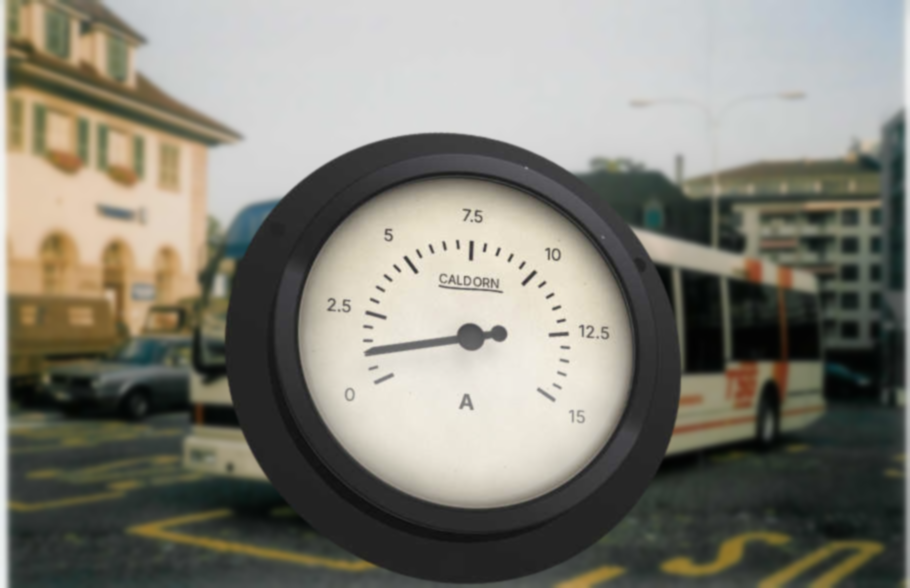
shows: 1 A
